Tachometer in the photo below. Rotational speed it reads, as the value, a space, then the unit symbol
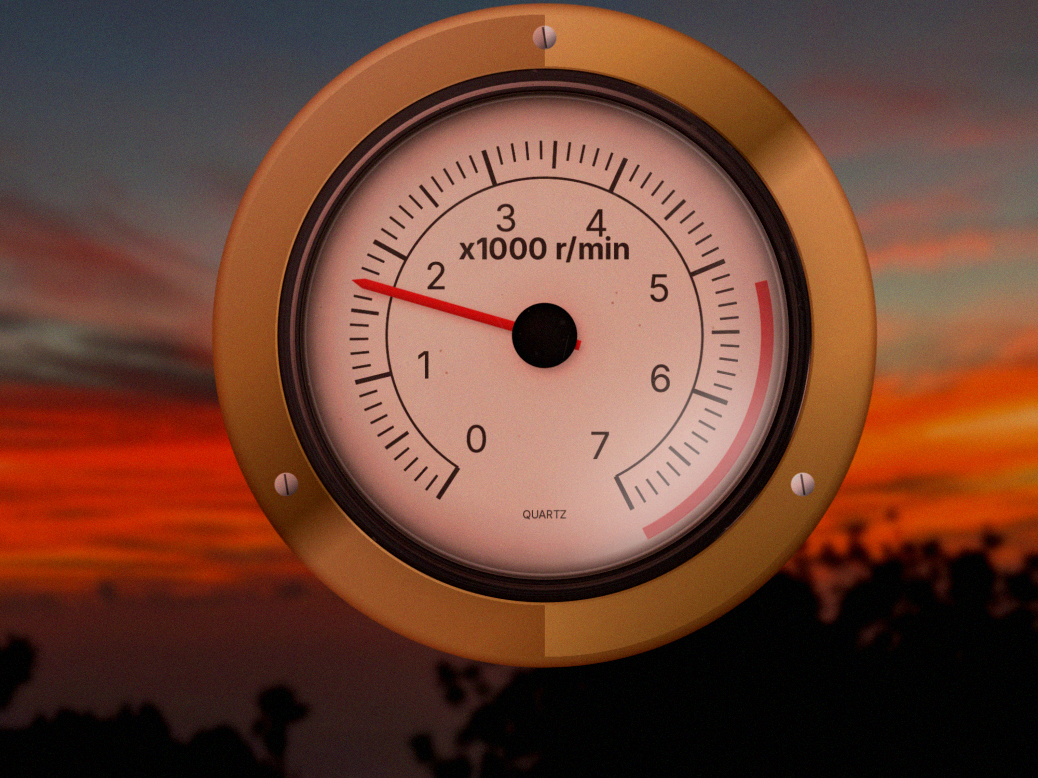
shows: 1700 rpm
